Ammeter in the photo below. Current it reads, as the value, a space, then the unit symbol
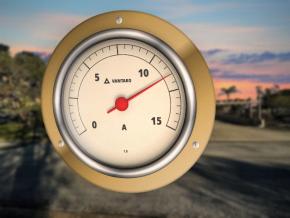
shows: 11.5 A
